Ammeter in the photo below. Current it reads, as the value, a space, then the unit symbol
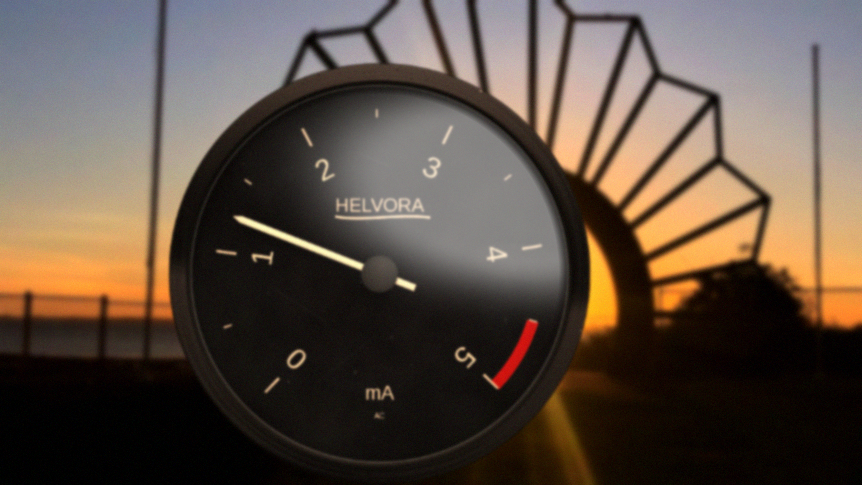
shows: 1.25 mA
